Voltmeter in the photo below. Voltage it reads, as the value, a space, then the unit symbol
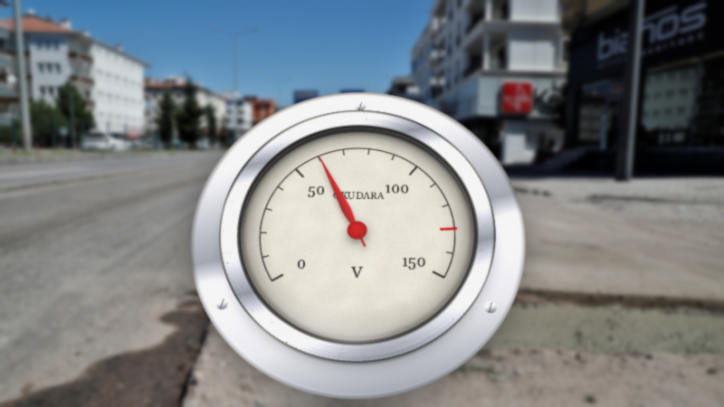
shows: 60 V
